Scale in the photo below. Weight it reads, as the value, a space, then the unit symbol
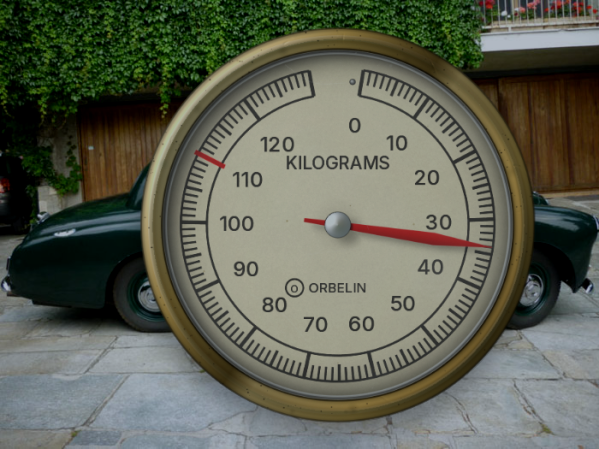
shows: 34 kg
